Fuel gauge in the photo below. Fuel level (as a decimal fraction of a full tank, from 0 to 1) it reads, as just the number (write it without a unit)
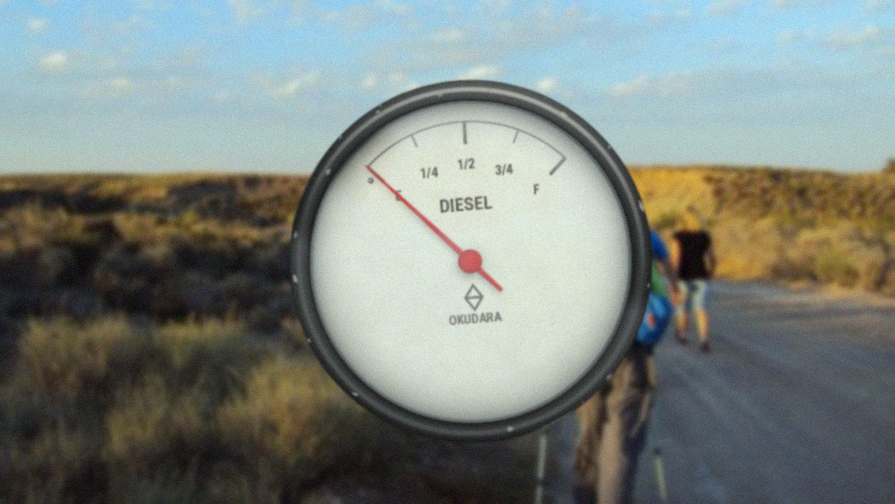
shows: 0
